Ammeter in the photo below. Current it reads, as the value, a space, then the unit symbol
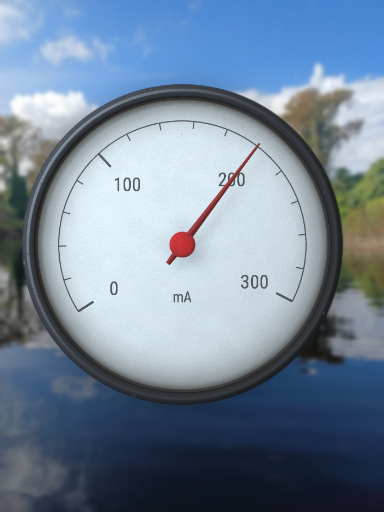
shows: 200 mA
